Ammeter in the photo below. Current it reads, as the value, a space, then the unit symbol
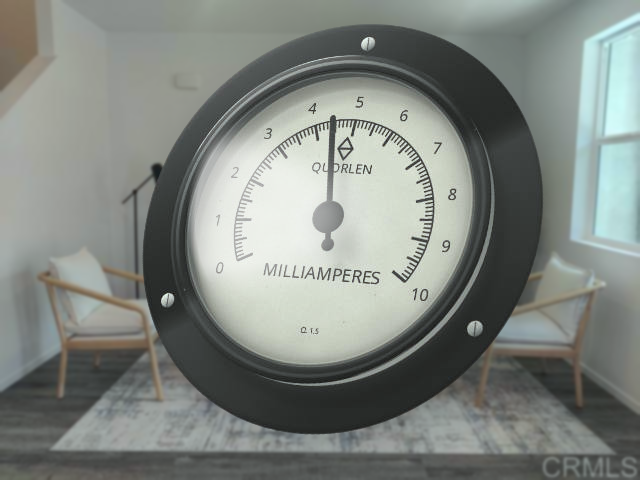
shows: 4.5 mA
